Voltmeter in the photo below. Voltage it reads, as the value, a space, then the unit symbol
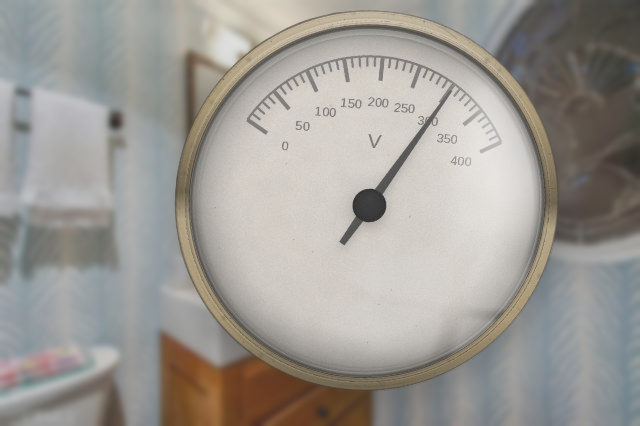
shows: 300 V
